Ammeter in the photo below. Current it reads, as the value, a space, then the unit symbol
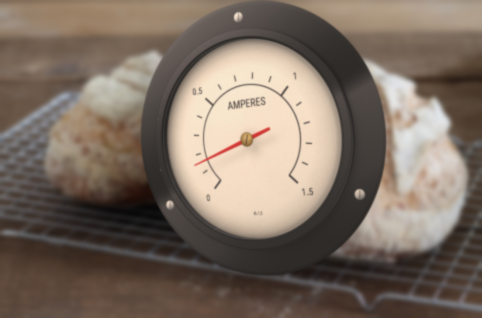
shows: 0.15 A
